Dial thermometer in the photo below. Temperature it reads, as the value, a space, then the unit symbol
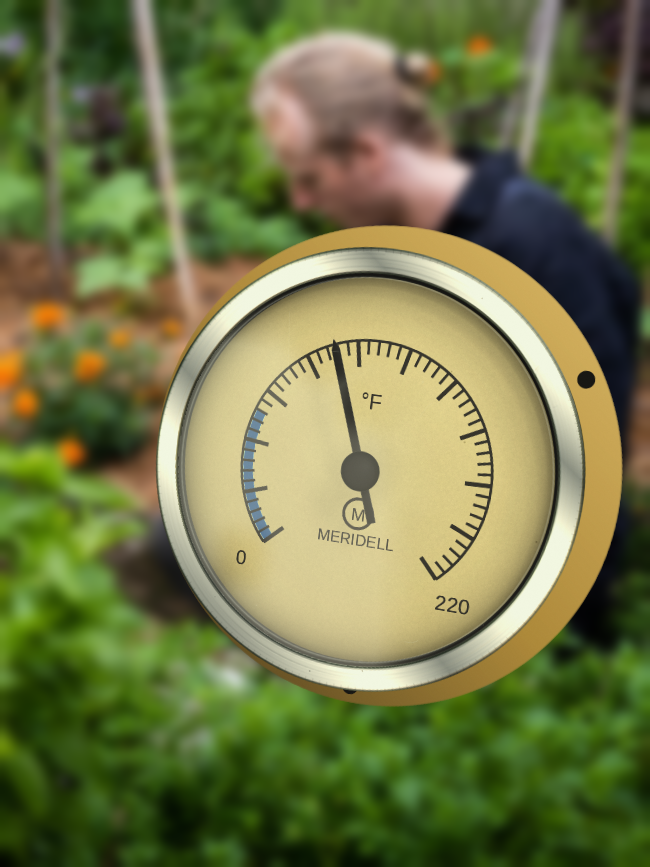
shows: 92 °F
